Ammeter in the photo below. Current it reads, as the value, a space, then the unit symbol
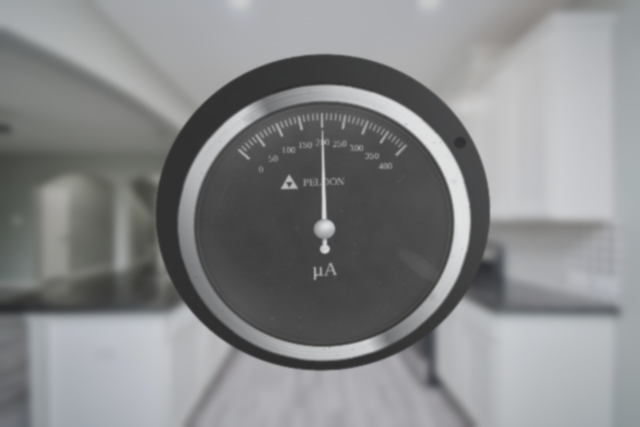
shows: 200 µA
